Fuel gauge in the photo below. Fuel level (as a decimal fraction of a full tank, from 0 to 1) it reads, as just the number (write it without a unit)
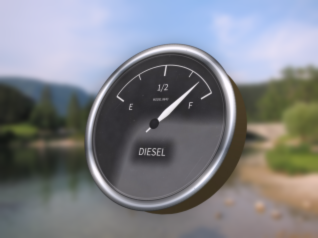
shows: 0.875
